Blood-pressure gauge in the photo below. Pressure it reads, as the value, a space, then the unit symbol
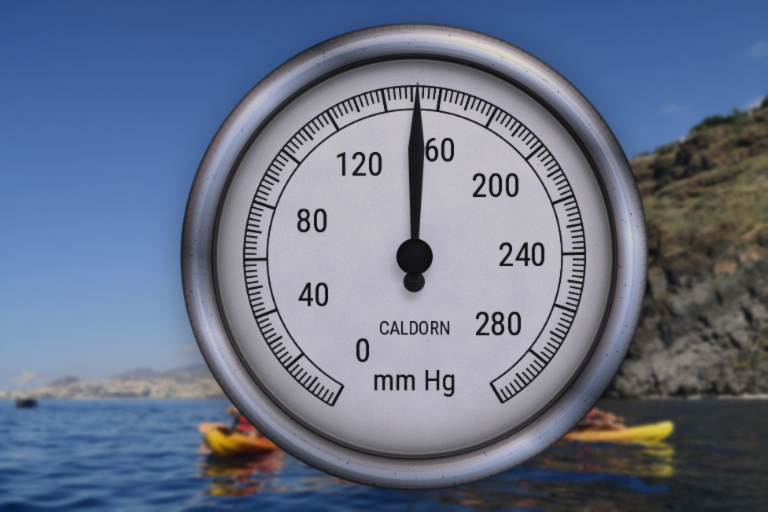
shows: 152 mmHg
